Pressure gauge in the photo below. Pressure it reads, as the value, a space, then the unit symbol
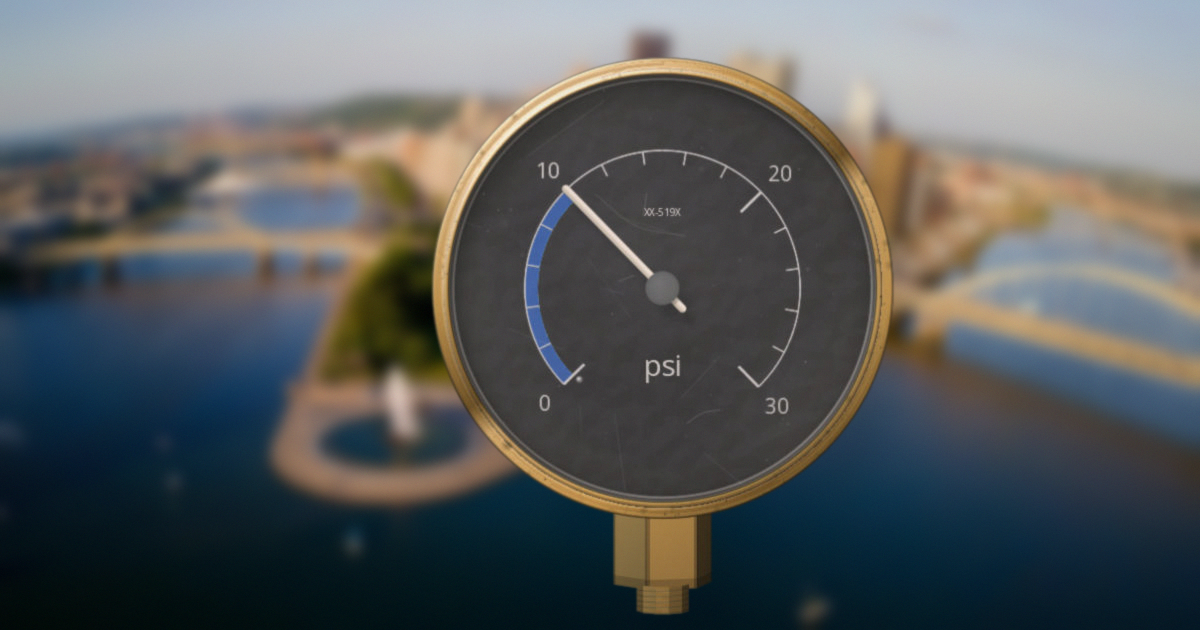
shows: 10 psi
